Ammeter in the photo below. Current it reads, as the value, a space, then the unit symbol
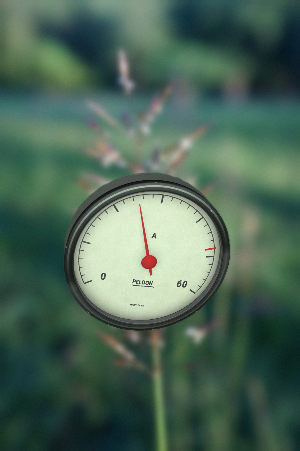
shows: 25 A
